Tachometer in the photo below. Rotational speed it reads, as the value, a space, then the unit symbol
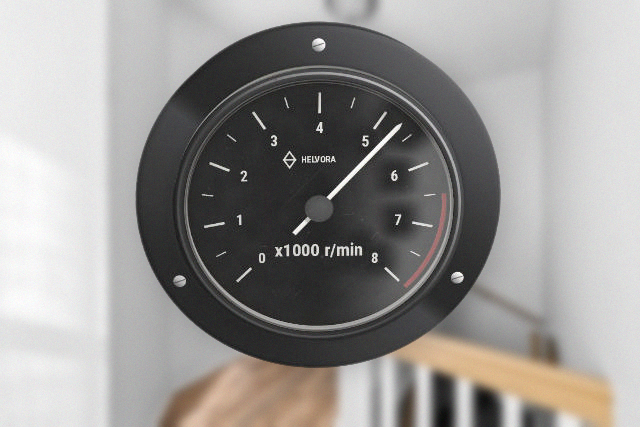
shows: 5250 rpm
